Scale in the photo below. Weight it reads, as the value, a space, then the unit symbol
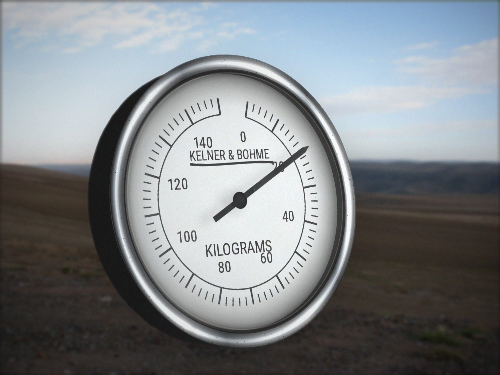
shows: 20 kg
